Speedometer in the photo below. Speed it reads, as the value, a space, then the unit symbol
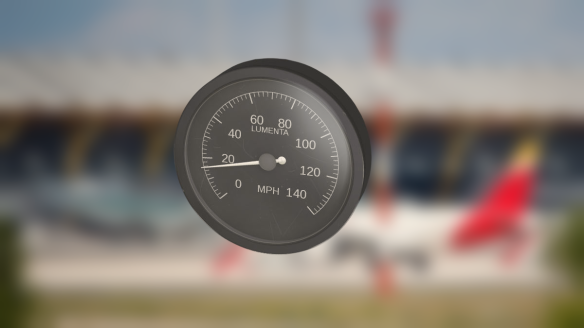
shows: 16 mph
